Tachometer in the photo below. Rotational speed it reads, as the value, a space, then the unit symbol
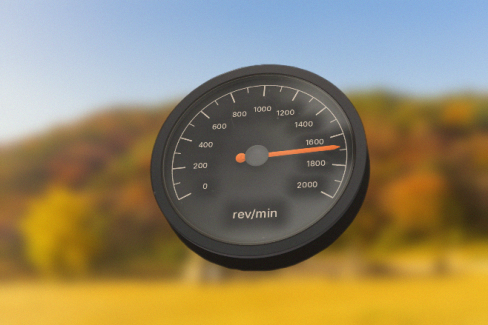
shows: 1700 rpm
